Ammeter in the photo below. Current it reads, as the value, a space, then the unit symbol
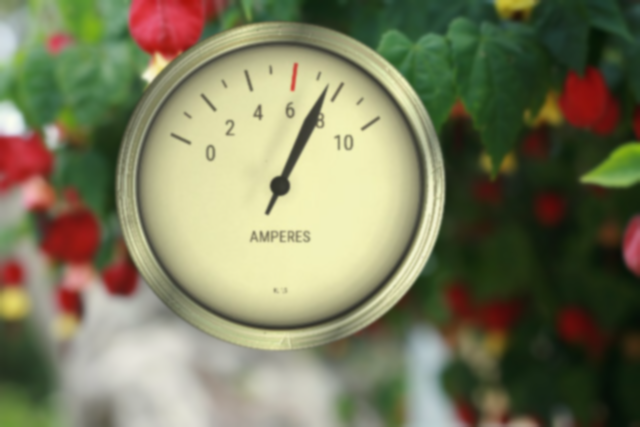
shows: 7.5 A
